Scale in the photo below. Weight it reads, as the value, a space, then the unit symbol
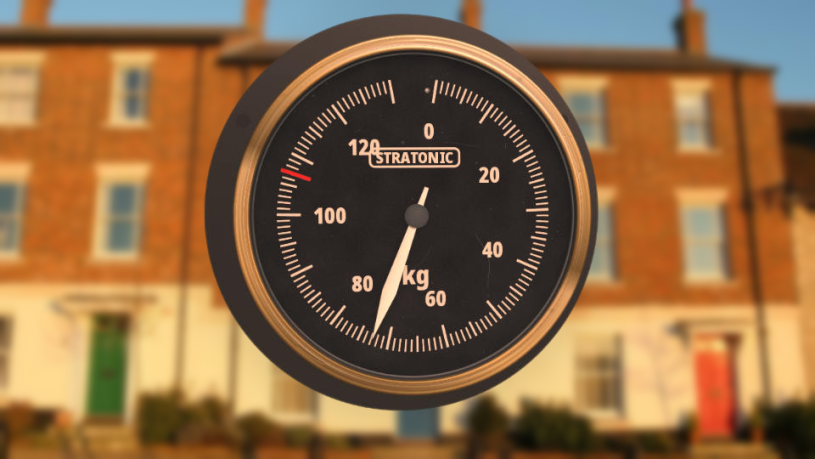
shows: 73 kg
